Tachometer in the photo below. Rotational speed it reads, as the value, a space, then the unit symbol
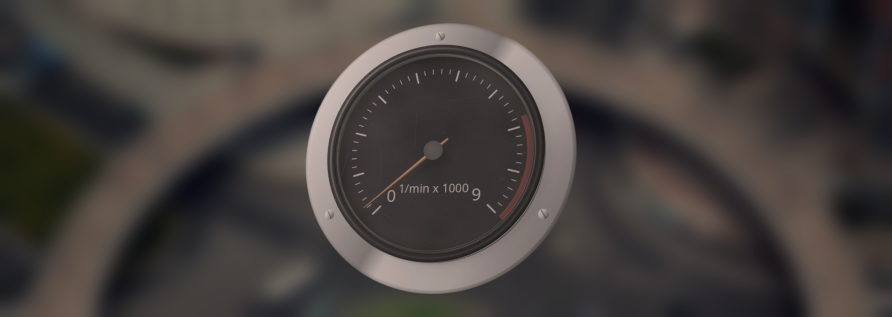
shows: 200 rpm
